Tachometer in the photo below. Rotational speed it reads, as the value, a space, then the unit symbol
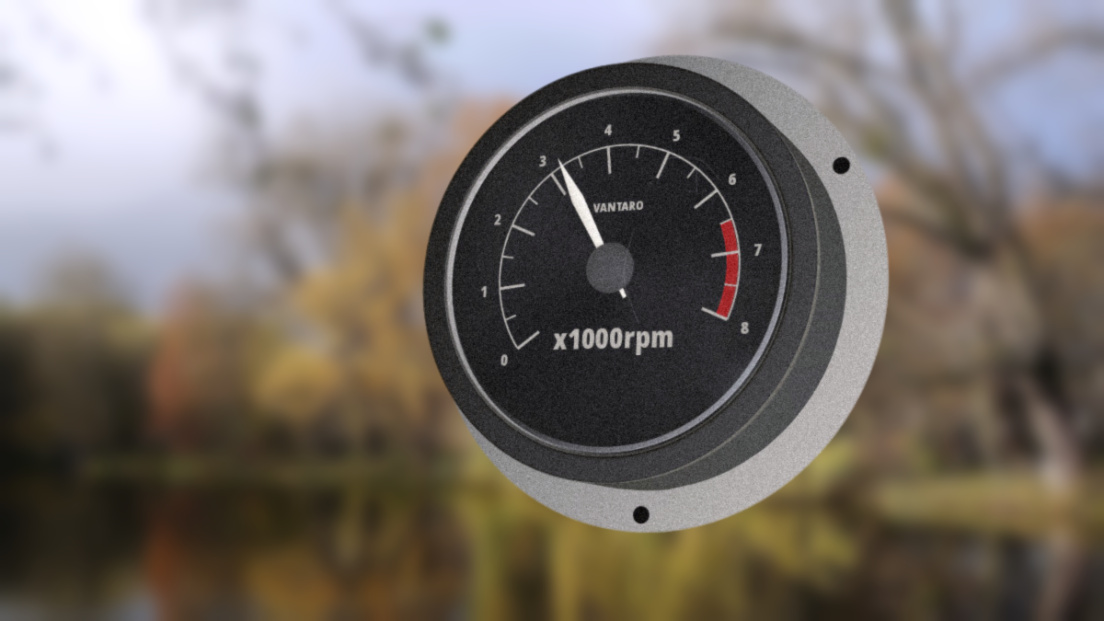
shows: 3250 rpm
